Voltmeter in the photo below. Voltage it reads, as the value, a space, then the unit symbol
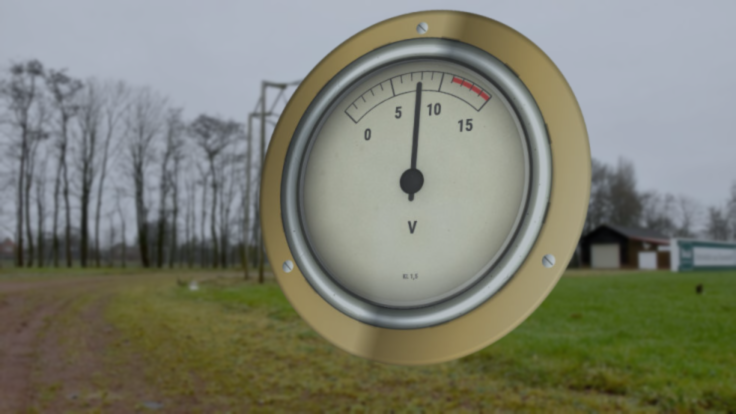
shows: 8 V
